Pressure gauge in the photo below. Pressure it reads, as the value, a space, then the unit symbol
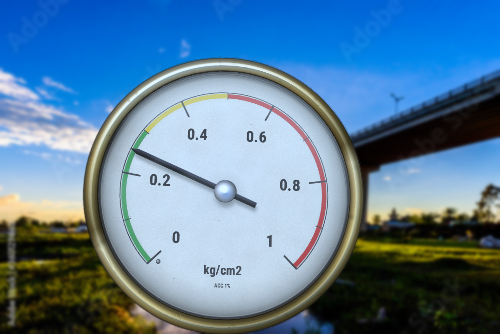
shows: 0.25 kg/cm²
